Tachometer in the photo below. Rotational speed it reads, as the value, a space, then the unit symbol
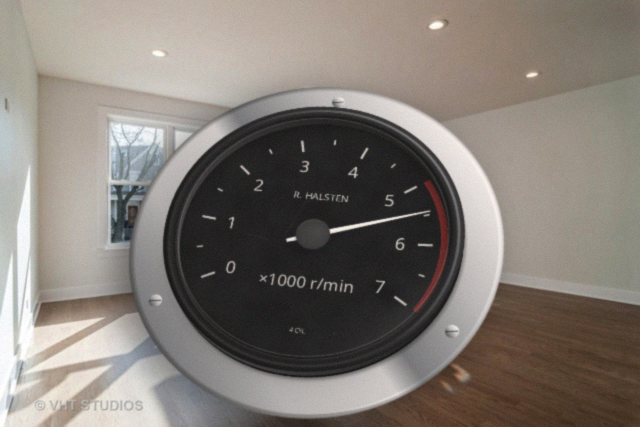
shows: 5500 rpm
